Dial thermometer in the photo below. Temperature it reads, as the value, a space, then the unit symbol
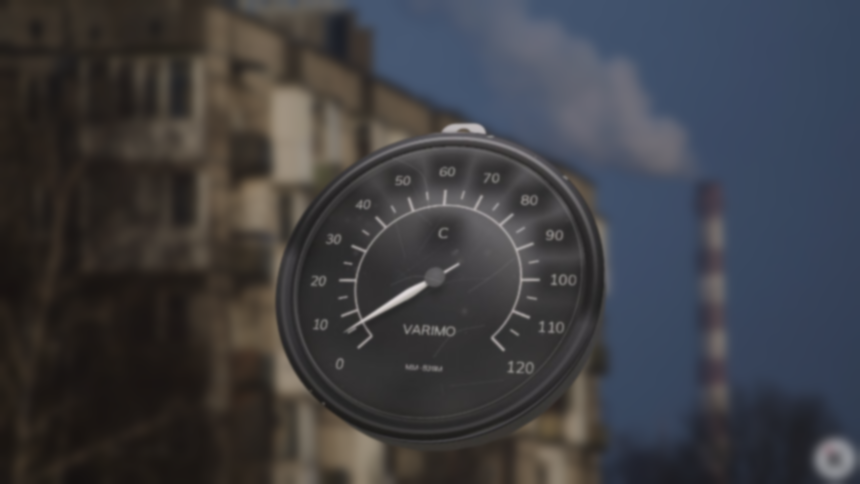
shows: 5 °C
